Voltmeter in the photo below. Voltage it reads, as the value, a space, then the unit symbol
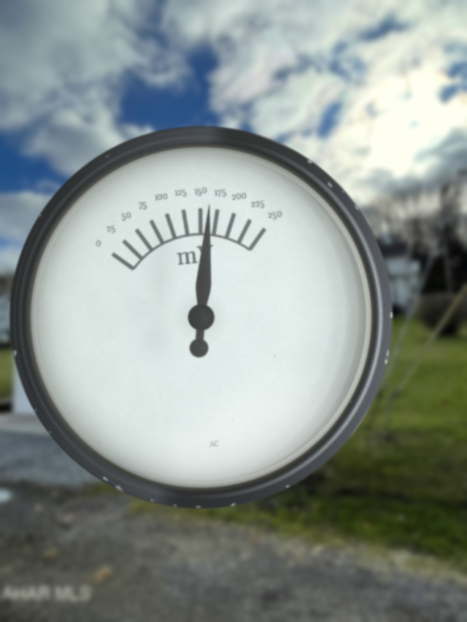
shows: 162.5 mV
